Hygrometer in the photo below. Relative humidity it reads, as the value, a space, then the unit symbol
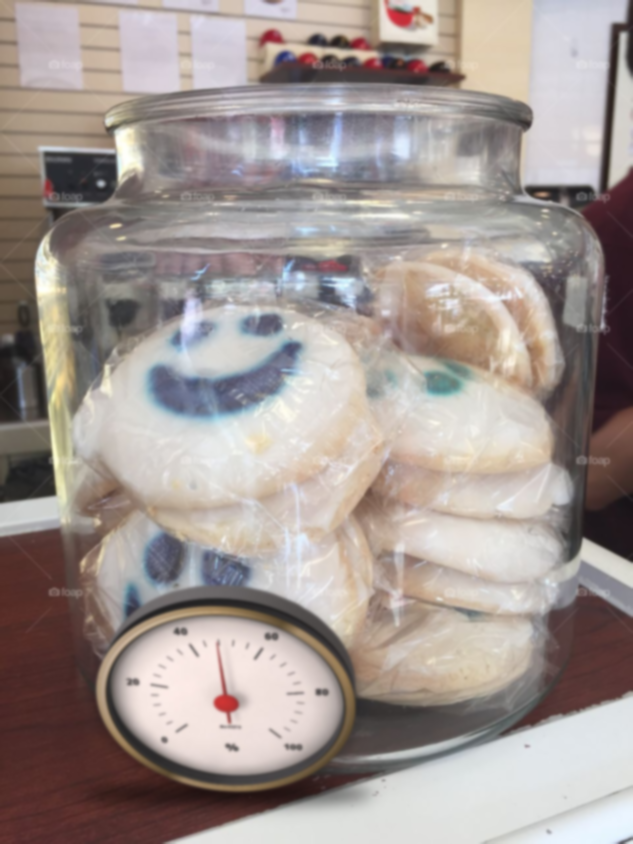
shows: 48 %
